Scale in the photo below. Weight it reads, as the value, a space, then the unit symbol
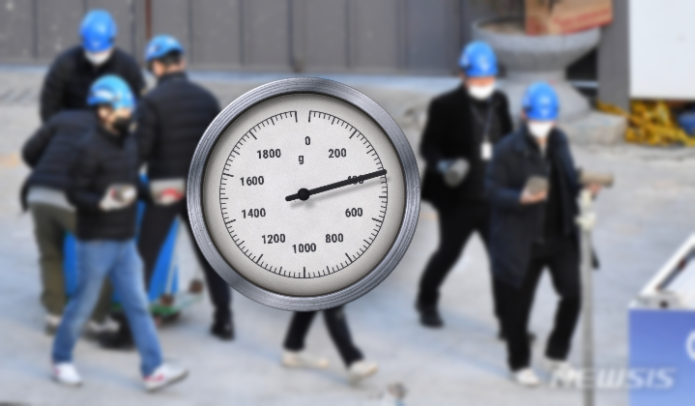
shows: 400 g
